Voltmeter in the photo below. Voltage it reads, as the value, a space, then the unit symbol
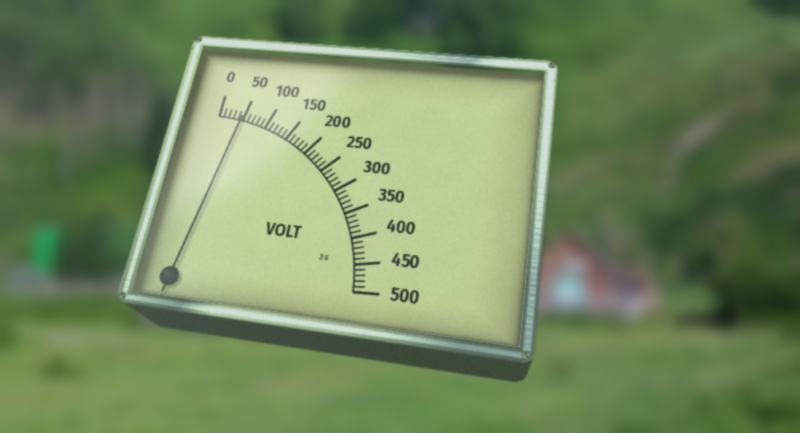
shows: 50 V
